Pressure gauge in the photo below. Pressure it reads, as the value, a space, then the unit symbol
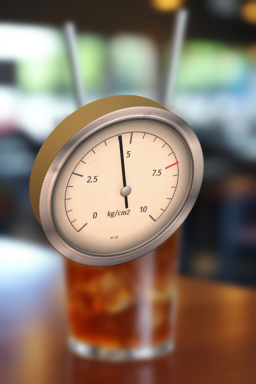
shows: 4.5 kg/cm²
